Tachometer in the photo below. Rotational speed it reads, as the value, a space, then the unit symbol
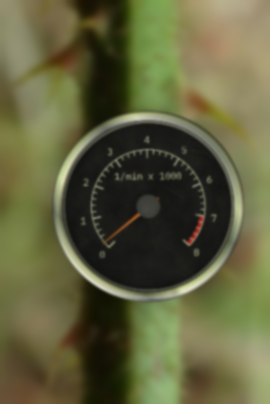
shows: 200 rpm
